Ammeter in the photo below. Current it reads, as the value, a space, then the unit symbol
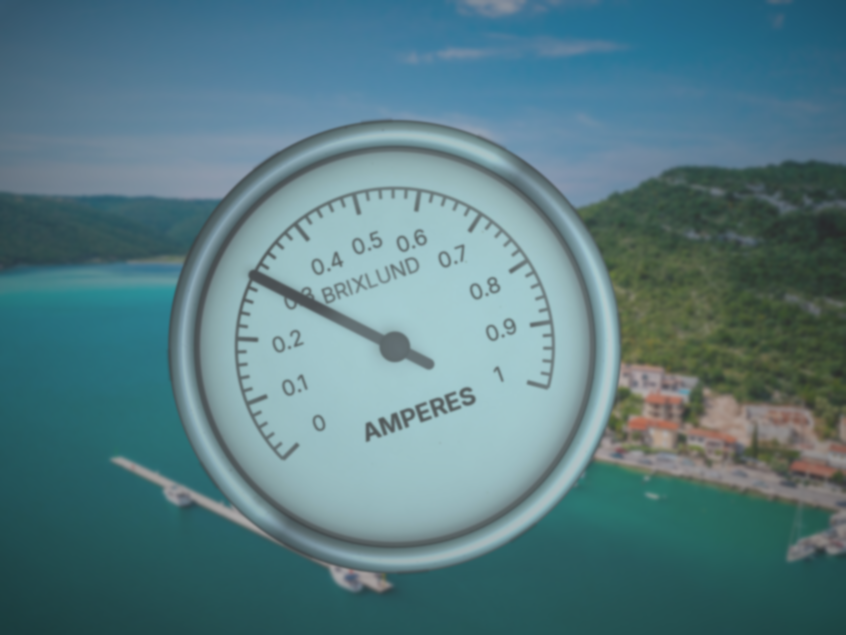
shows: 0.3 A
